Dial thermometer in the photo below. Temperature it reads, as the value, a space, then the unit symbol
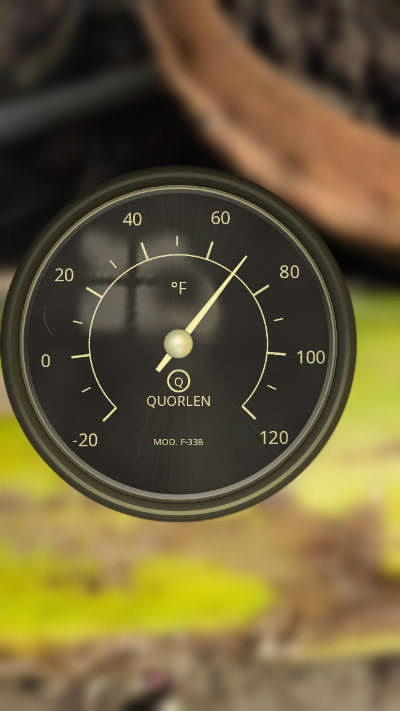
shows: 70 °F
